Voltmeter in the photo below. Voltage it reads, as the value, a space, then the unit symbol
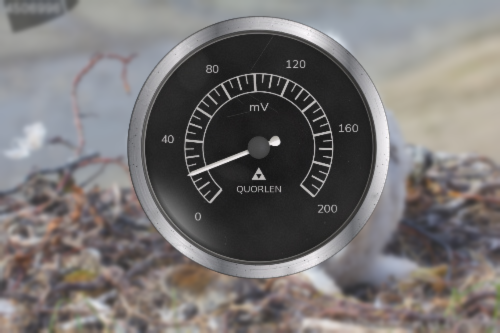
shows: 20 mV
